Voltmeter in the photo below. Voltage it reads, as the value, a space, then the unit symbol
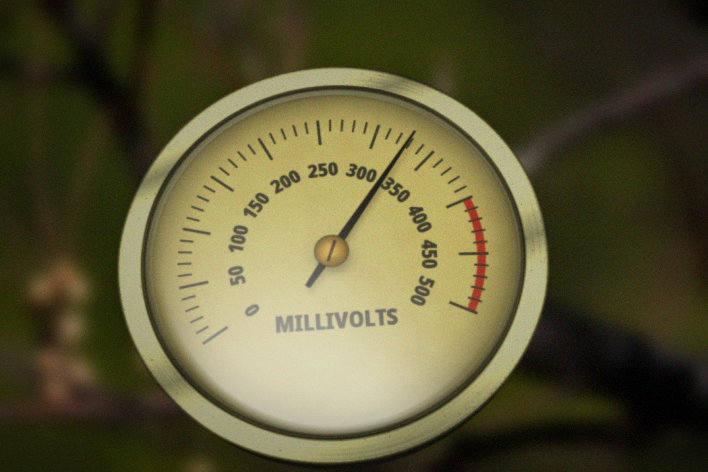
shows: 330 mV
